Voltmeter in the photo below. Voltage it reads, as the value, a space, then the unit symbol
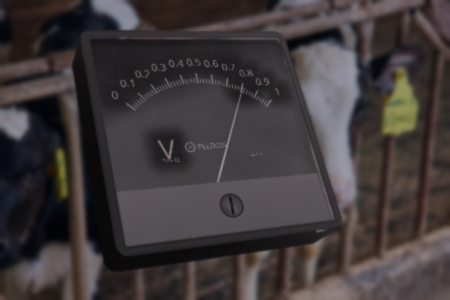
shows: 0.8 V
